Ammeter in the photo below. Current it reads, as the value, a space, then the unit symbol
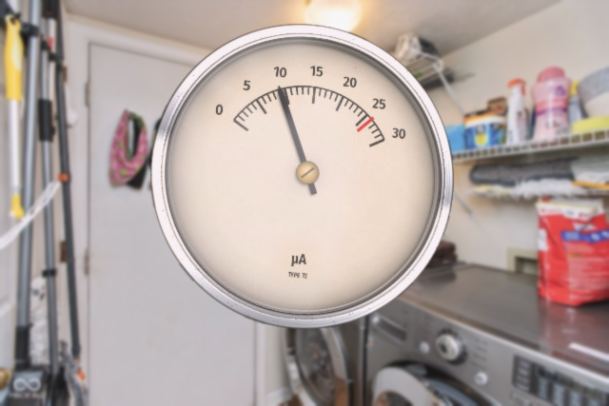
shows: 9 µA
